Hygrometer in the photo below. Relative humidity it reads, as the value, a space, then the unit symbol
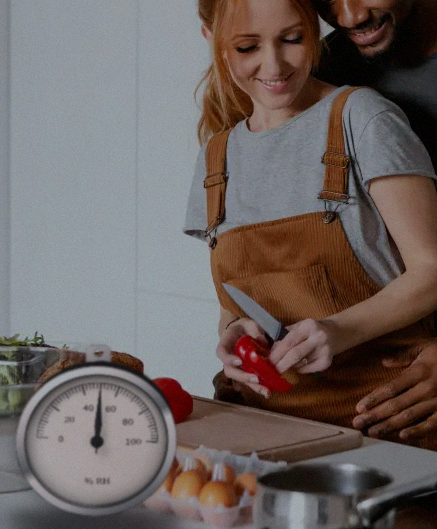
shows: 50 %
